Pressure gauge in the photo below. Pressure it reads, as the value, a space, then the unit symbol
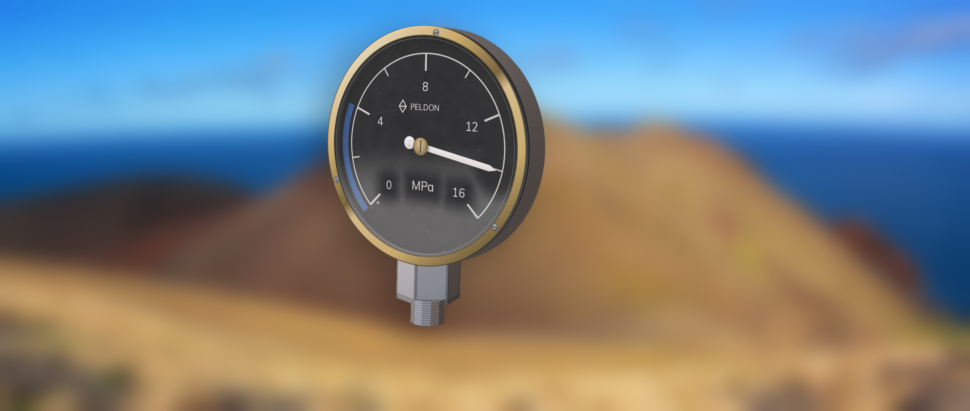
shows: 14 MPa
